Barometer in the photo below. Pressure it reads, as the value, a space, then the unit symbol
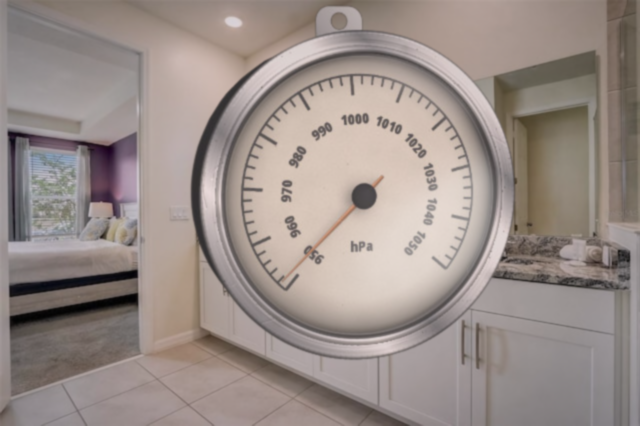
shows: 952 hPa
